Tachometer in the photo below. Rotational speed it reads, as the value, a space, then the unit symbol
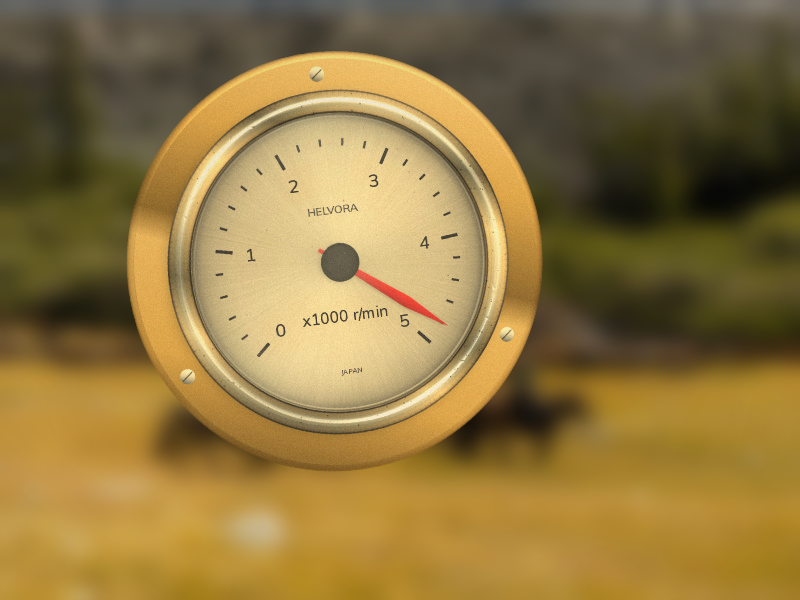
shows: 4800 rpm
